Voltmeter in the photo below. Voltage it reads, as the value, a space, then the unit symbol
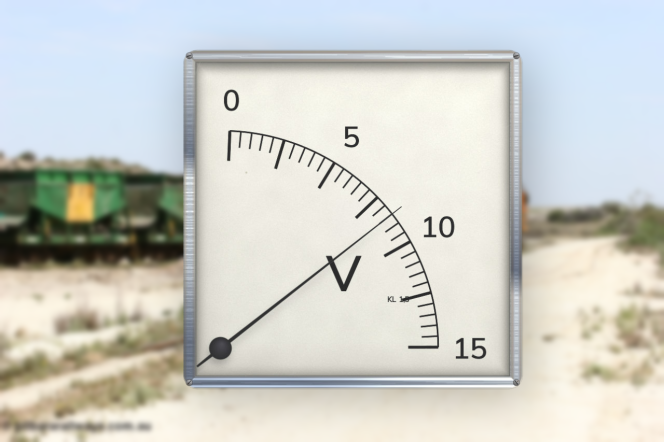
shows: 8.5 V
